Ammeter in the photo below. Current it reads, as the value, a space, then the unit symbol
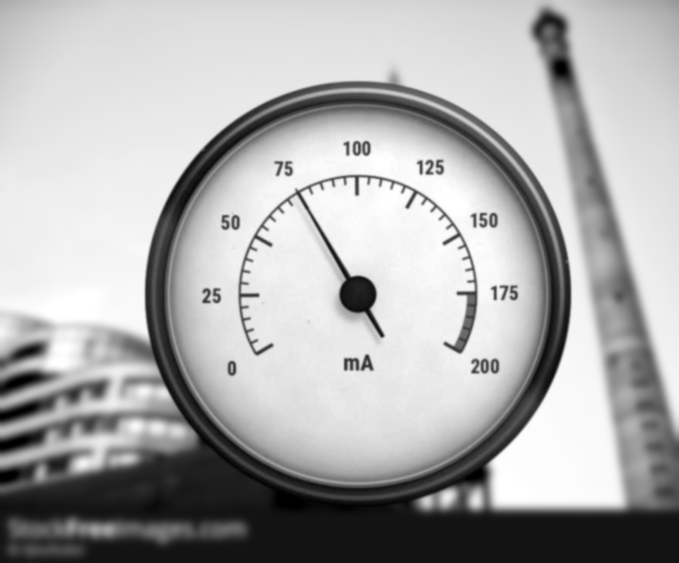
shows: 75 mA
